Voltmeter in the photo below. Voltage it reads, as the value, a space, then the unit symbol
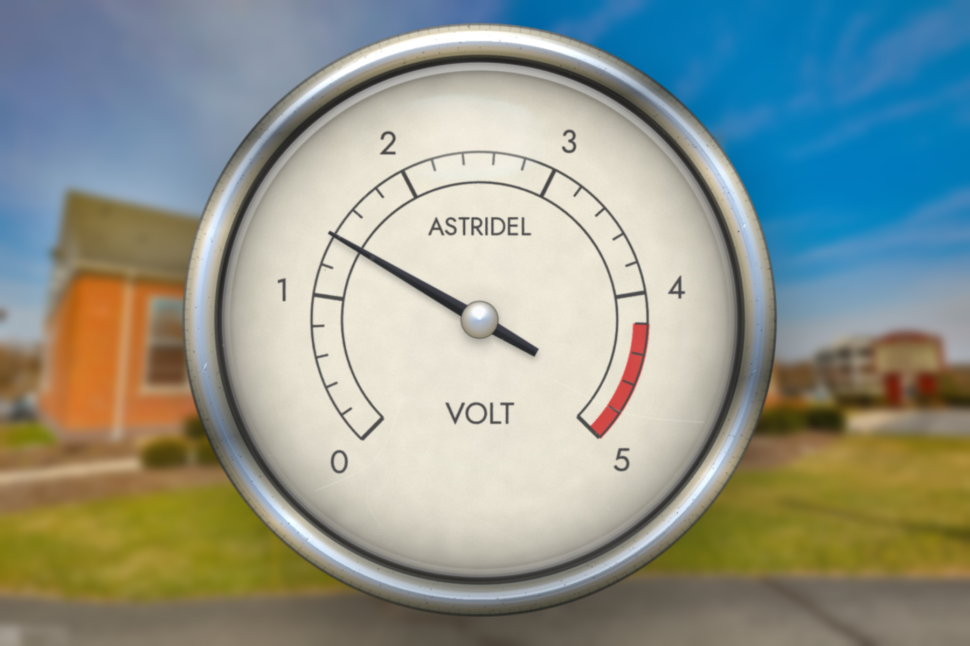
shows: 1.4 V
